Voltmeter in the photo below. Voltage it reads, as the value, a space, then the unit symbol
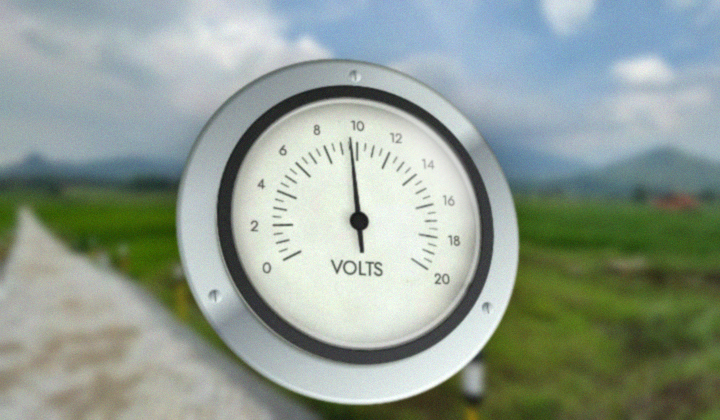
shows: 9.5 V
